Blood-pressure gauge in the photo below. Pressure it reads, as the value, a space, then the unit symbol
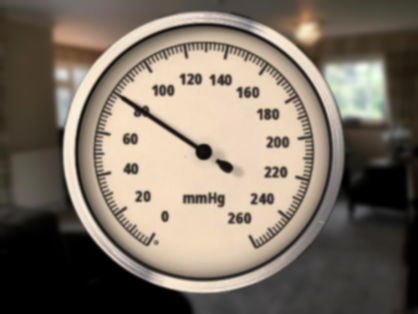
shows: 80 mmHg
